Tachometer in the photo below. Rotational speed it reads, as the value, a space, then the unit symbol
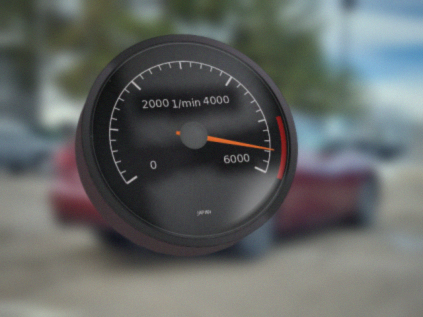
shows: 5600 rpm
